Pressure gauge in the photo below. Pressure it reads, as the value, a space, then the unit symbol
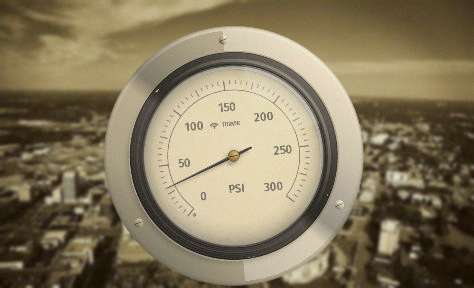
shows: 30 psi
